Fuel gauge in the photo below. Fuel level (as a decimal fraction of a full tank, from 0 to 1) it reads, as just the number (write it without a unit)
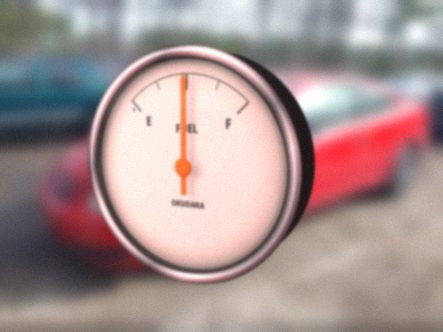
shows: 0.5
